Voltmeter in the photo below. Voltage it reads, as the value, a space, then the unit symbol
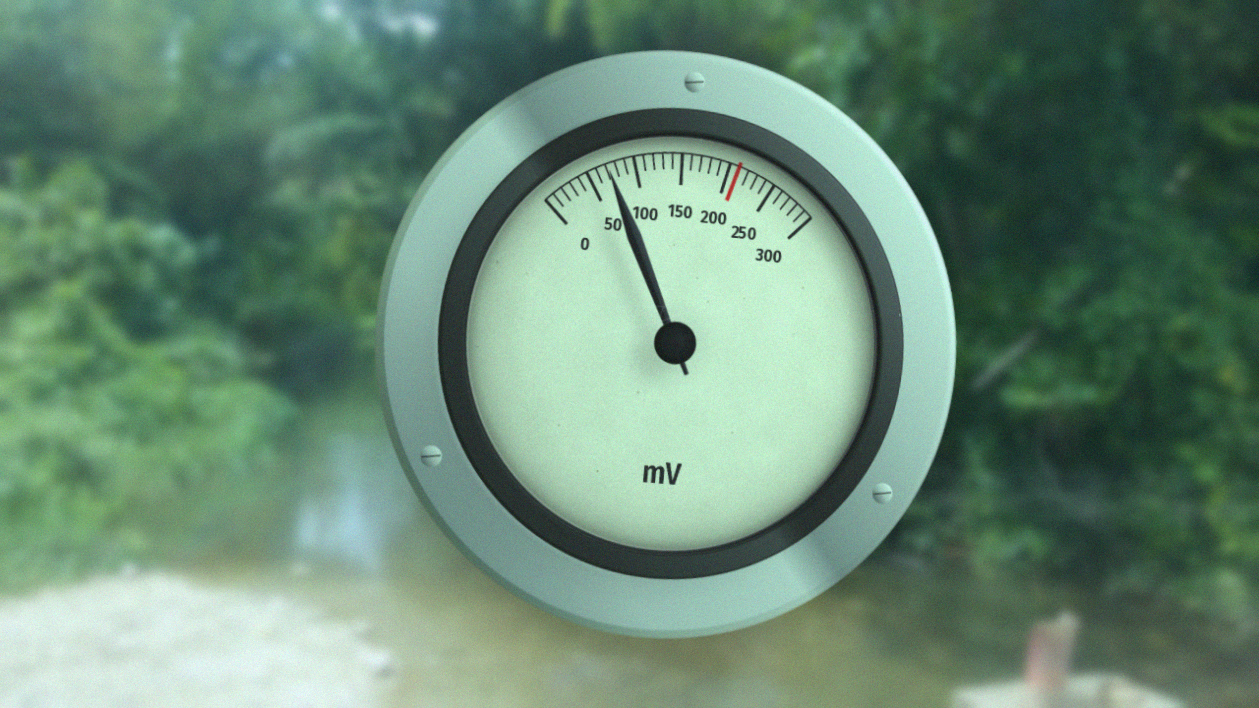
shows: 70 mV
